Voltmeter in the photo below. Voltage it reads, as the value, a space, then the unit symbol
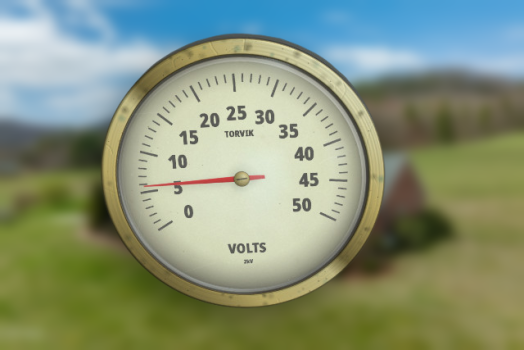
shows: 6 V
